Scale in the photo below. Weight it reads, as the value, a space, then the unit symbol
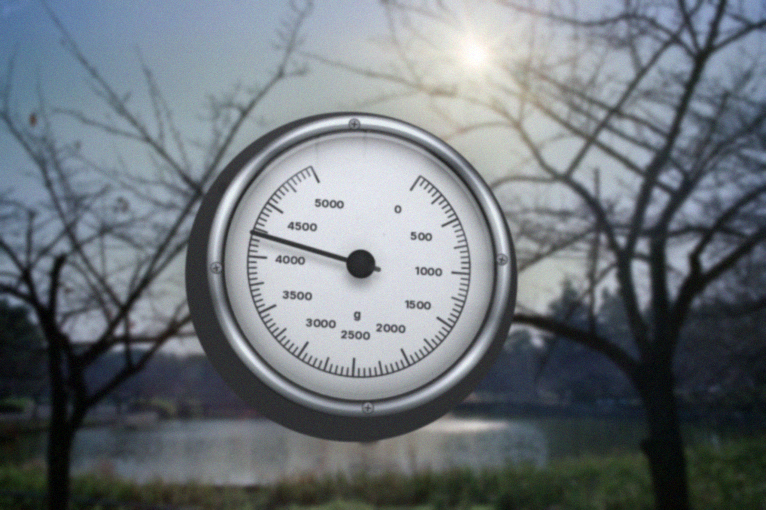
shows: 4200 g
